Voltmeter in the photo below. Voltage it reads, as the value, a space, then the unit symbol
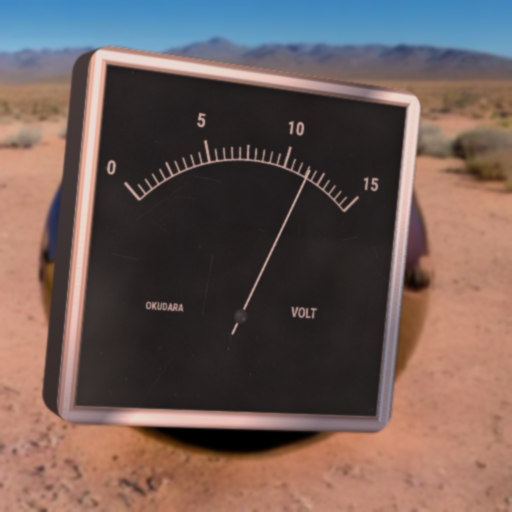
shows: 11.5 V
